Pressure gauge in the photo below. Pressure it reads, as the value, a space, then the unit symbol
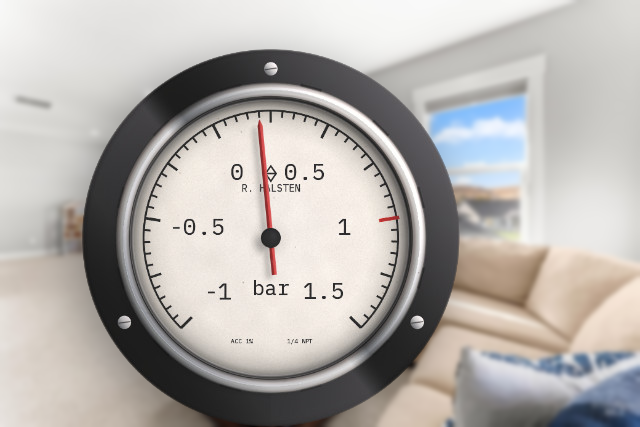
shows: 0.2 bar
